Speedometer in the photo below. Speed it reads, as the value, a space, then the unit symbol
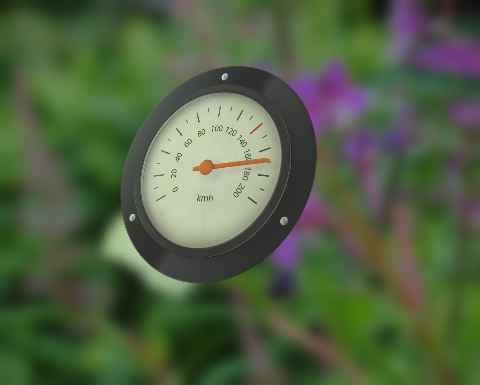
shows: 170 km/h
